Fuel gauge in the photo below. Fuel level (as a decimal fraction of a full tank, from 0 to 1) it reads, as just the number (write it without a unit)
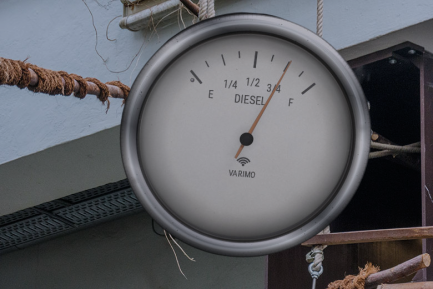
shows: 0.75
